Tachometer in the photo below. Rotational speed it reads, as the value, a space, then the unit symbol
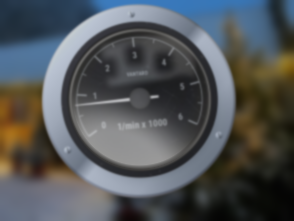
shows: 750 rpm
